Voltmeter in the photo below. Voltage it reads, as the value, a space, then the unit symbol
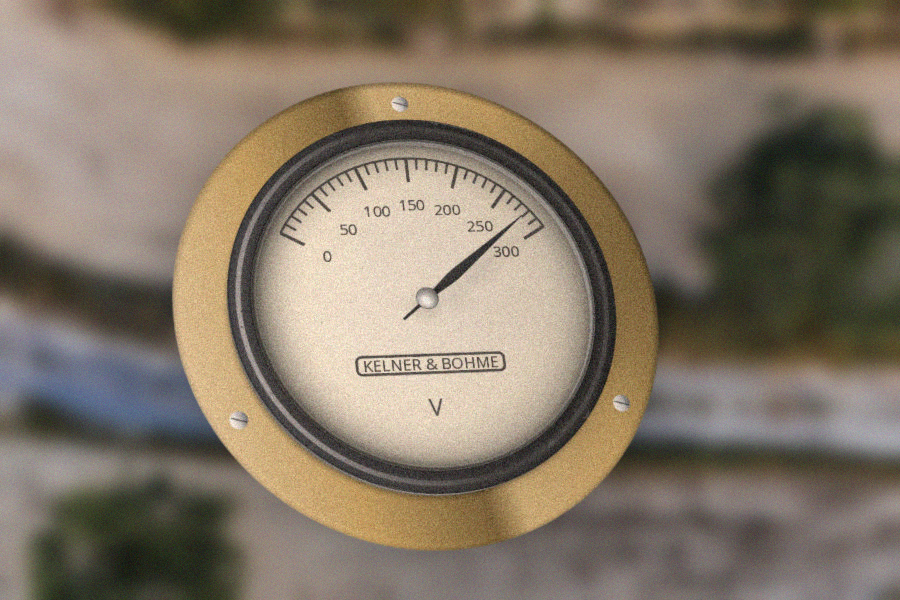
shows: 280 V
